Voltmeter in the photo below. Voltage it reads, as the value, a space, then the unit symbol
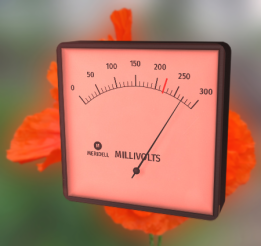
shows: 270 mV
